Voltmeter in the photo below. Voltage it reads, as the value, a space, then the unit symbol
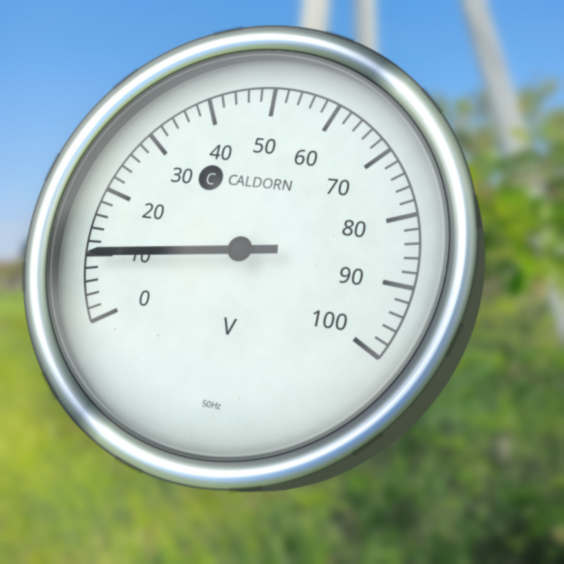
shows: 10 V
